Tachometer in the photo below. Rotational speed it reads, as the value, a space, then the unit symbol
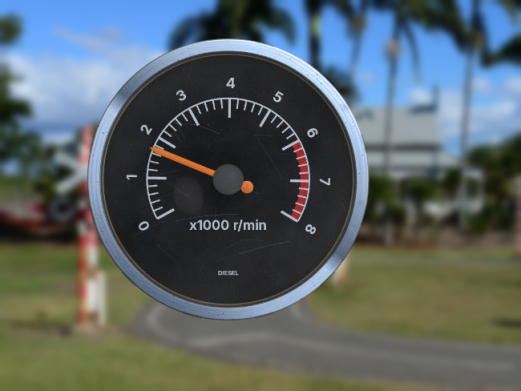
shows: 1700 rpm
